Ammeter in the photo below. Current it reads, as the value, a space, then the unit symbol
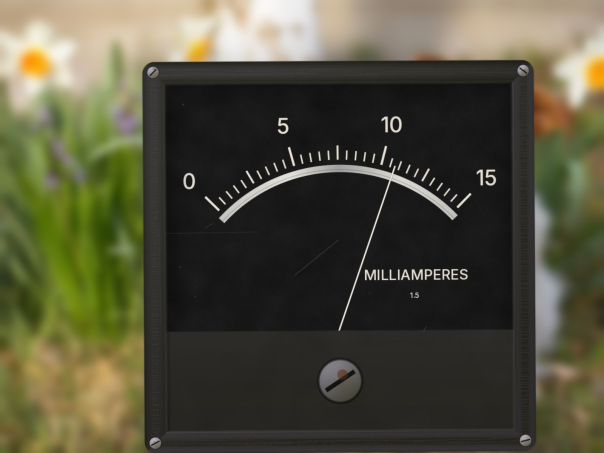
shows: 10.75 mA
